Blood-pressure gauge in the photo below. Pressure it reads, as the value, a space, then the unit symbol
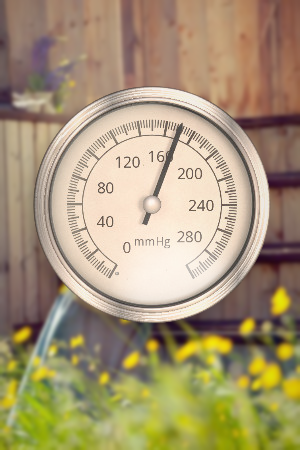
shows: 170 mmHg
